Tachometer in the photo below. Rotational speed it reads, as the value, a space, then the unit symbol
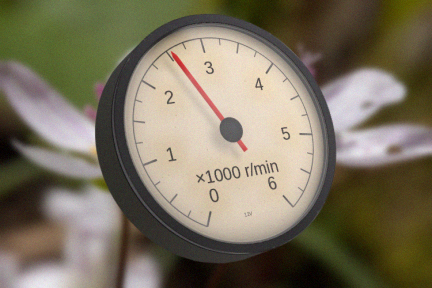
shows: 2500 rpm
